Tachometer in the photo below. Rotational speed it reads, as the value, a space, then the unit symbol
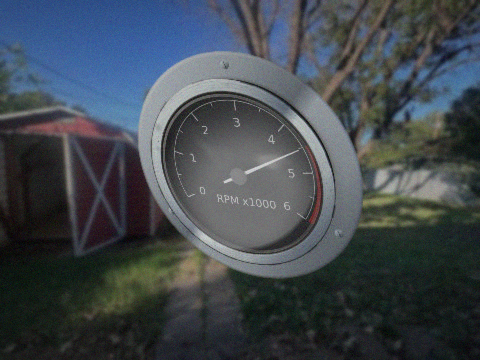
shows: 4500 rpm
